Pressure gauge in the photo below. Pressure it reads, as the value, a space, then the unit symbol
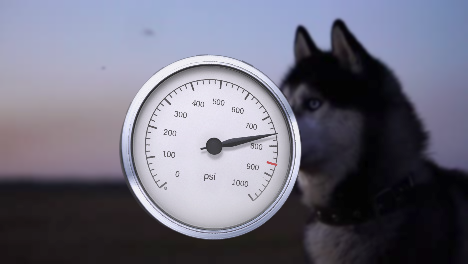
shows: 760 psi
